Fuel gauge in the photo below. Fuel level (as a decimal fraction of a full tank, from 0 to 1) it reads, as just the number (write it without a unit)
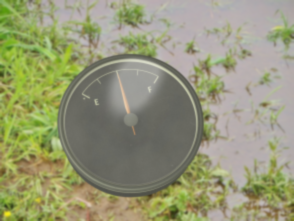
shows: 0.5
